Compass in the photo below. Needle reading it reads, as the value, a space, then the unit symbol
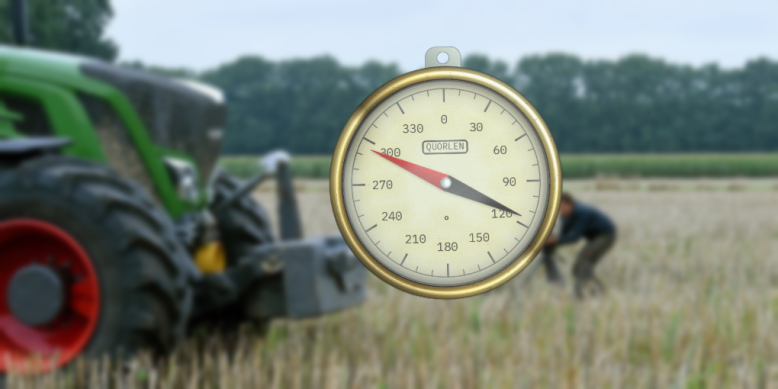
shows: 295 °
